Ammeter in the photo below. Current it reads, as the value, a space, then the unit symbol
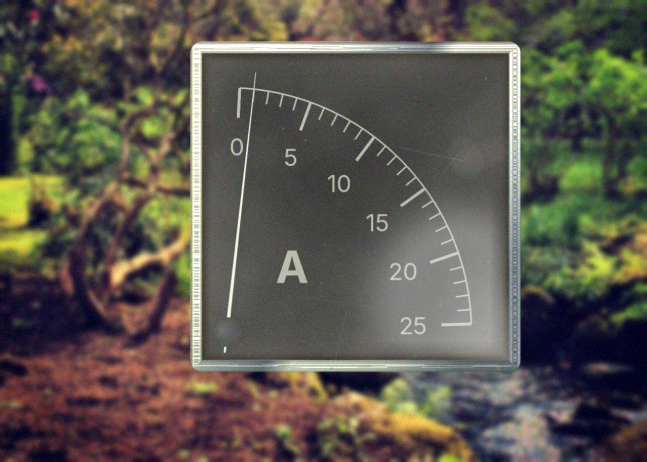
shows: 1 A
